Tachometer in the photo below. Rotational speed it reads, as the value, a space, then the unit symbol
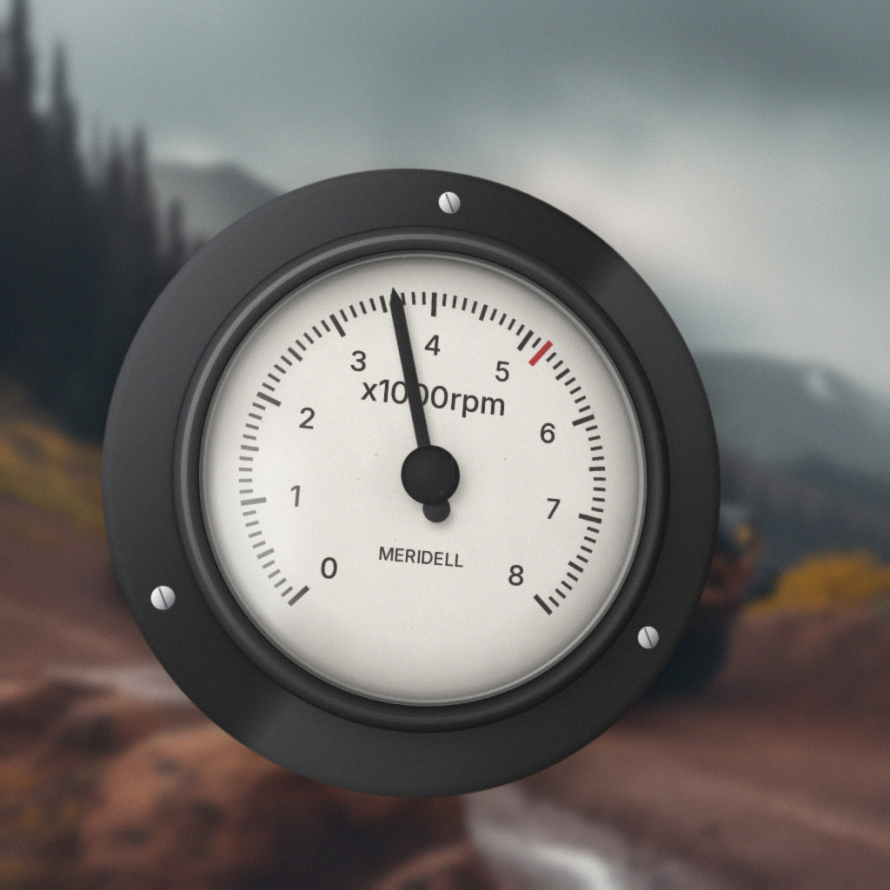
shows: 3600 rpm
